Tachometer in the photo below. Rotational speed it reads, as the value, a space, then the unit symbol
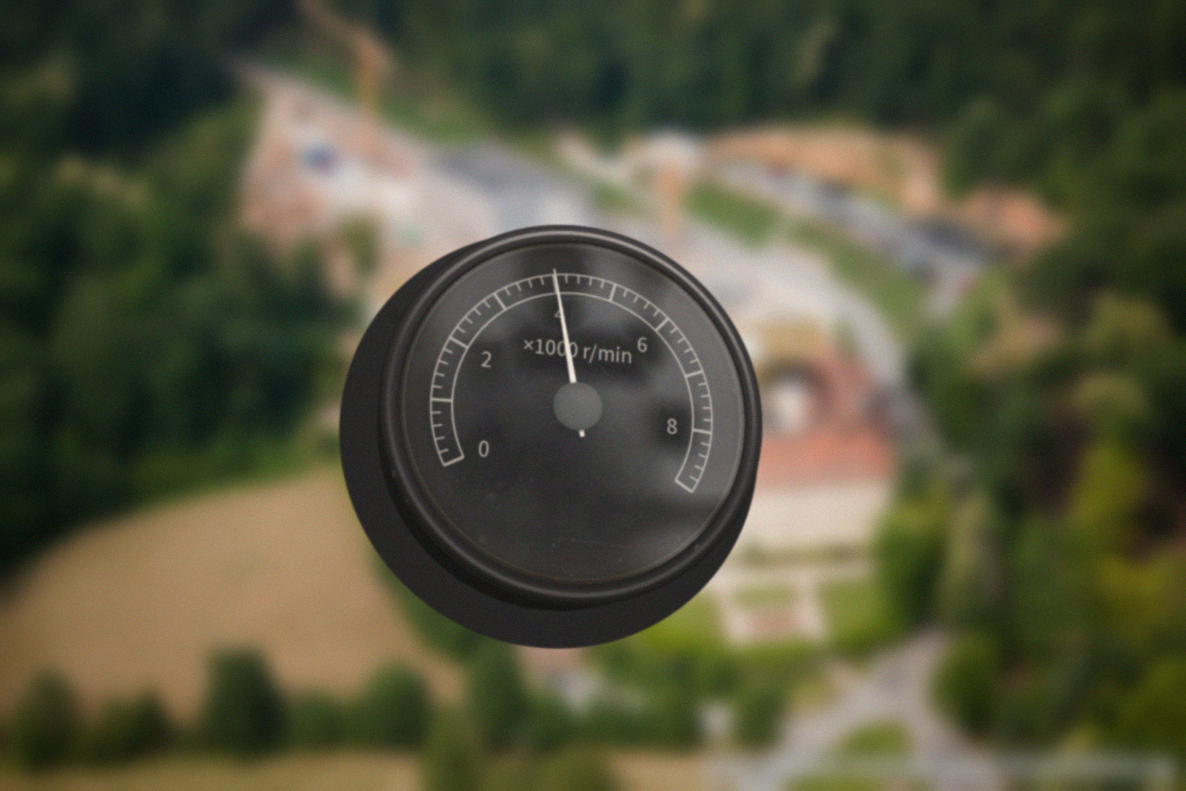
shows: 4000 rpm
